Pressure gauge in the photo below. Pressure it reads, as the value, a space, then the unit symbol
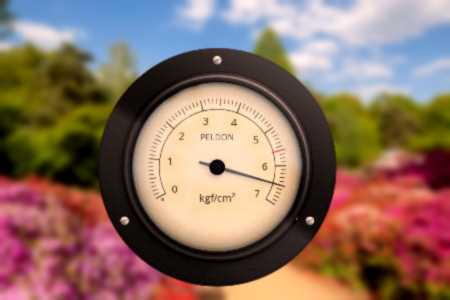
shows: 6.5 kg/cm²
